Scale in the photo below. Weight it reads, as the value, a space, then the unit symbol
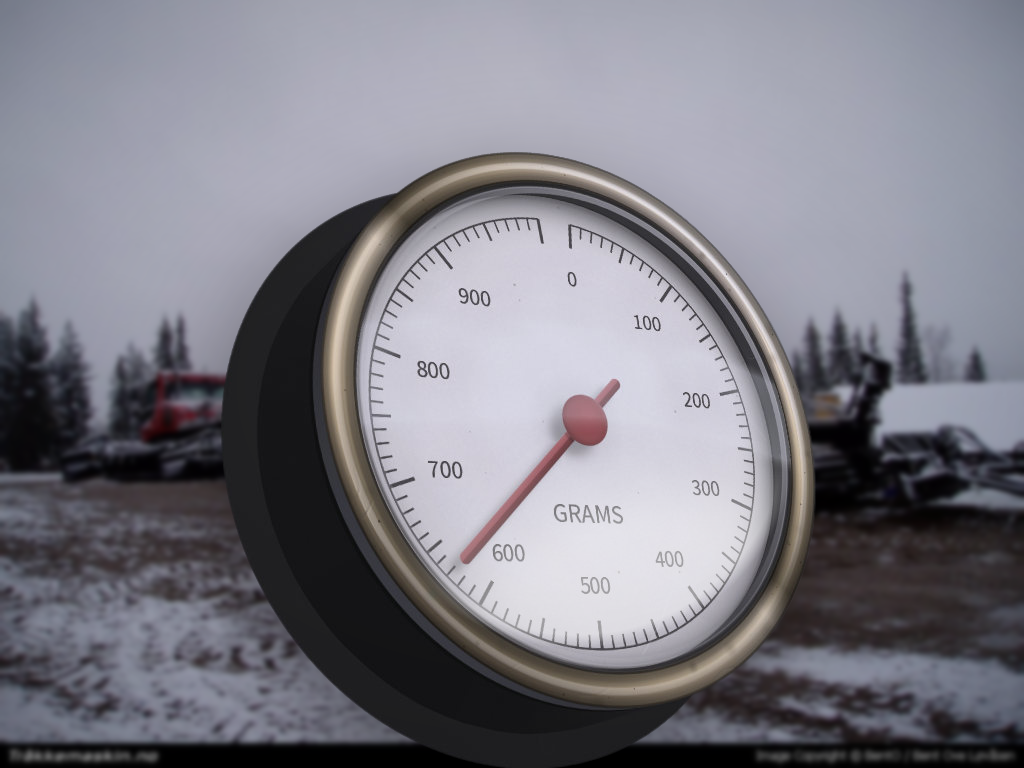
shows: 630 g
